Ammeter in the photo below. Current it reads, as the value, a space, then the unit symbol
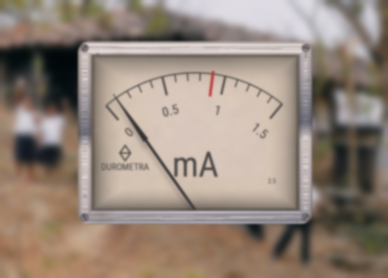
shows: 0.1 mA
